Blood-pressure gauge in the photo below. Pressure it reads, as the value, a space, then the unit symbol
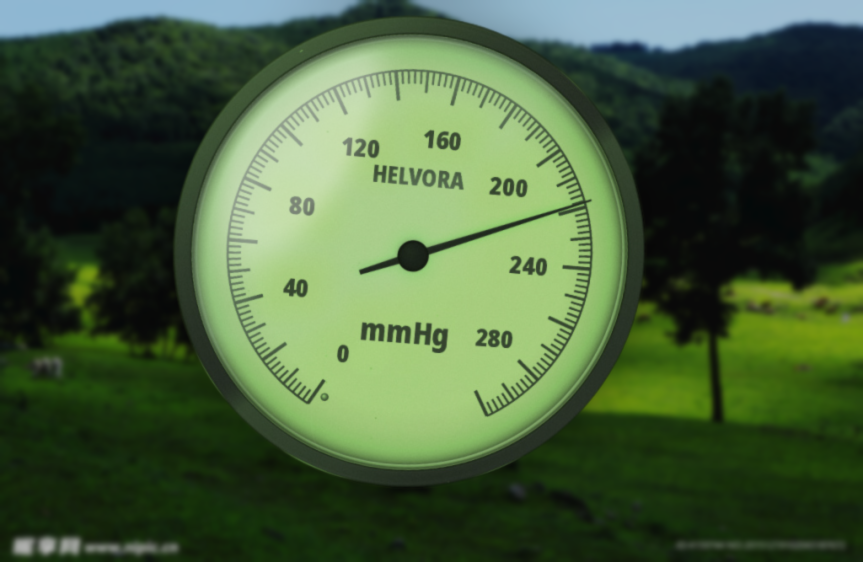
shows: 218 mmHg
